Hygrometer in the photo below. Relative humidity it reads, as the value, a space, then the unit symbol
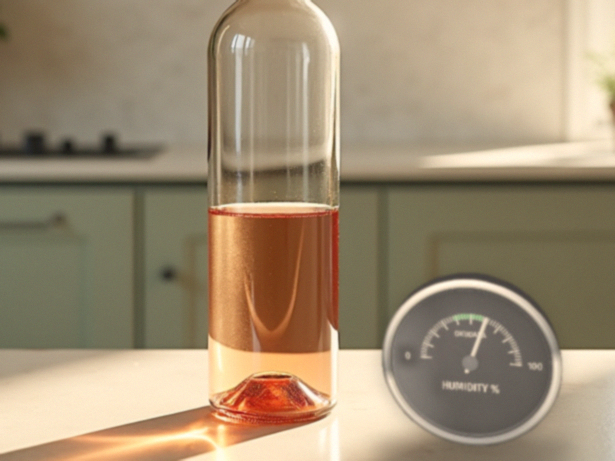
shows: 60 %
